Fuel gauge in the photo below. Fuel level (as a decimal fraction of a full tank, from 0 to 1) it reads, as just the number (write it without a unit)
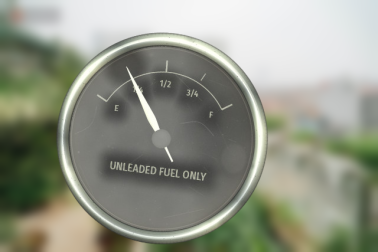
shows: 0.25
